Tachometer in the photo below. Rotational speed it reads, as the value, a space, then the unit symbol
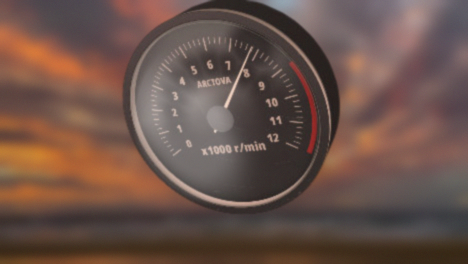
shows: 7800 rpm
